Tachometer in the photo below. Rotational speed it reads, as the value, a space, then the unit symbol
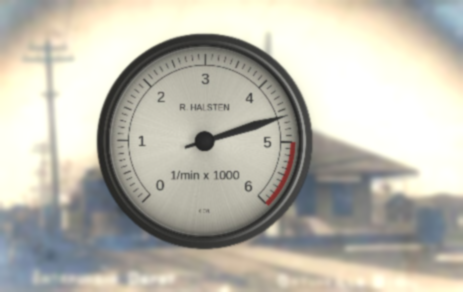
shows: 4600 rpm
